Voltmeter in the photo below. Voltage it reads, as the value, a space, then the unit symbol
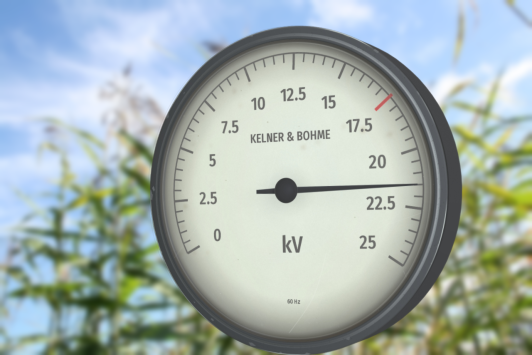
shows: 21.5 kV
